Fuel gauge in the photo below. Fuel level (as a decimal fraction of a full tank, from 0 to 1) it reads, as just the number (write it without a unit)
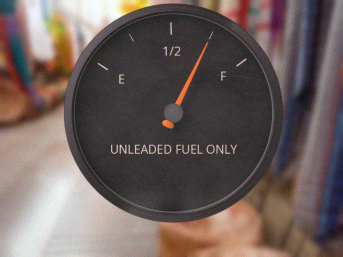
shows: 0.75
